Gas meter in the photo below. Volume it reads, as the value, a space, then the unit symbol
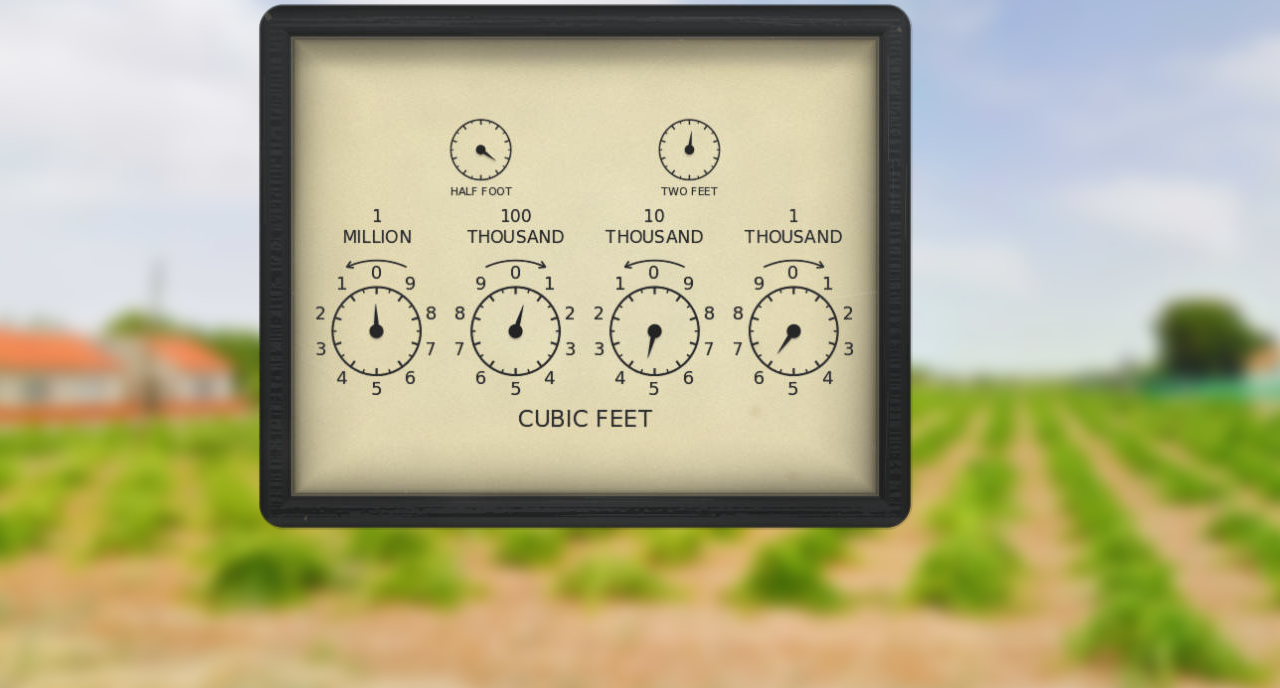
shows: 4600 ft³
